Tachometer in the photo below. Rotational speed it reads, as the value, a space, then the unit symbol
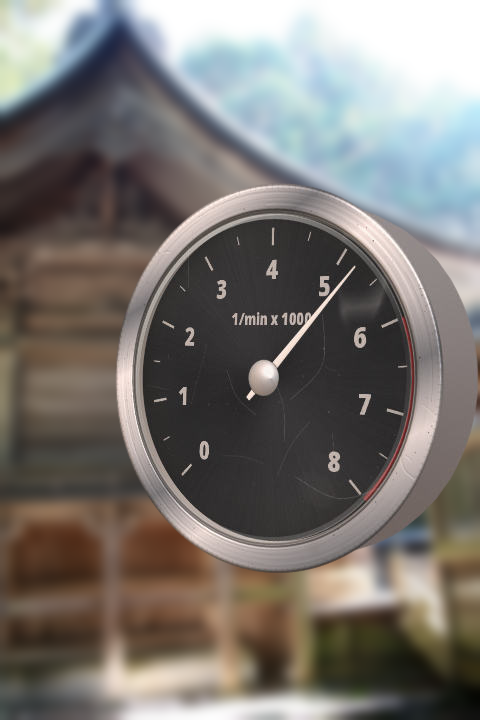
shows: 5250 rpm
